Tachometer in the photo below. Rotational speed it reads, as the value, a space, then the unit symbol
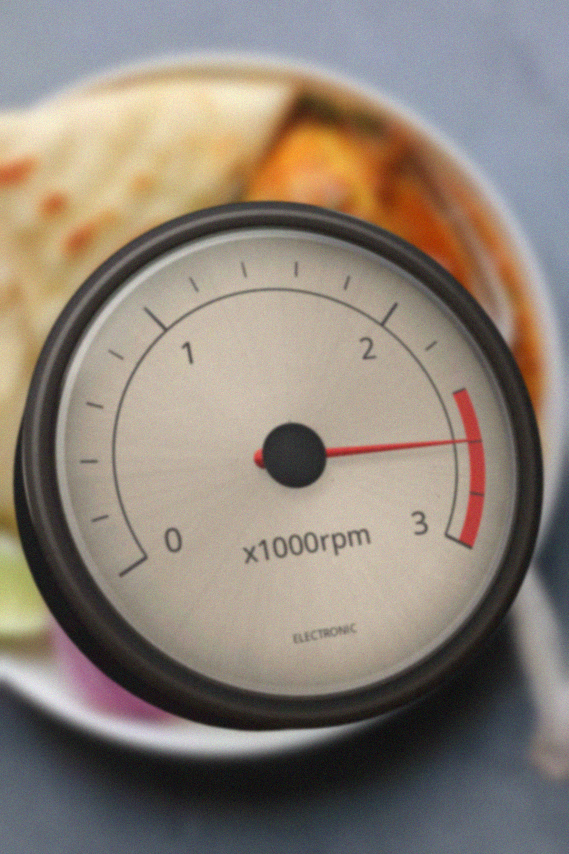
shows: 2600 rpm
